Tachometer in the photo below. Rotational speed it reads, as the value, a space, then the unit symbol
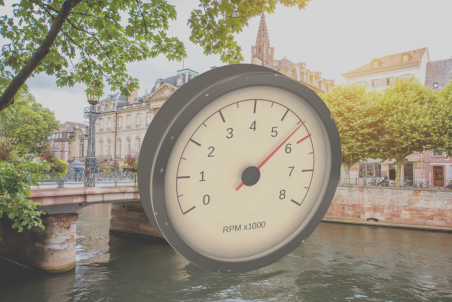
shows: 5500 rpm
